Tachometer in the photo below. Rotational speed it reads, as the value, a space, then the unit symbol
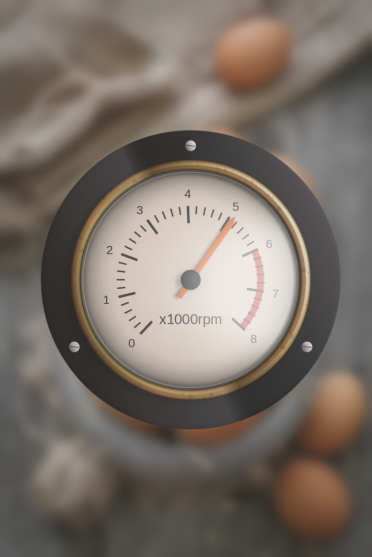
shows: 5100 rpm
